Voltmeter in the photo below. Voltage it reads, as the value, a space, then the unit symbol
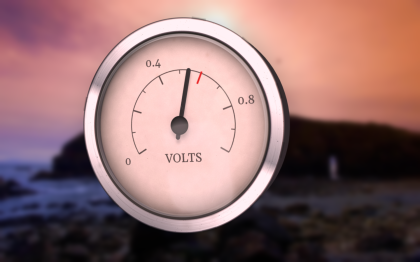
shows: 0.55 V
